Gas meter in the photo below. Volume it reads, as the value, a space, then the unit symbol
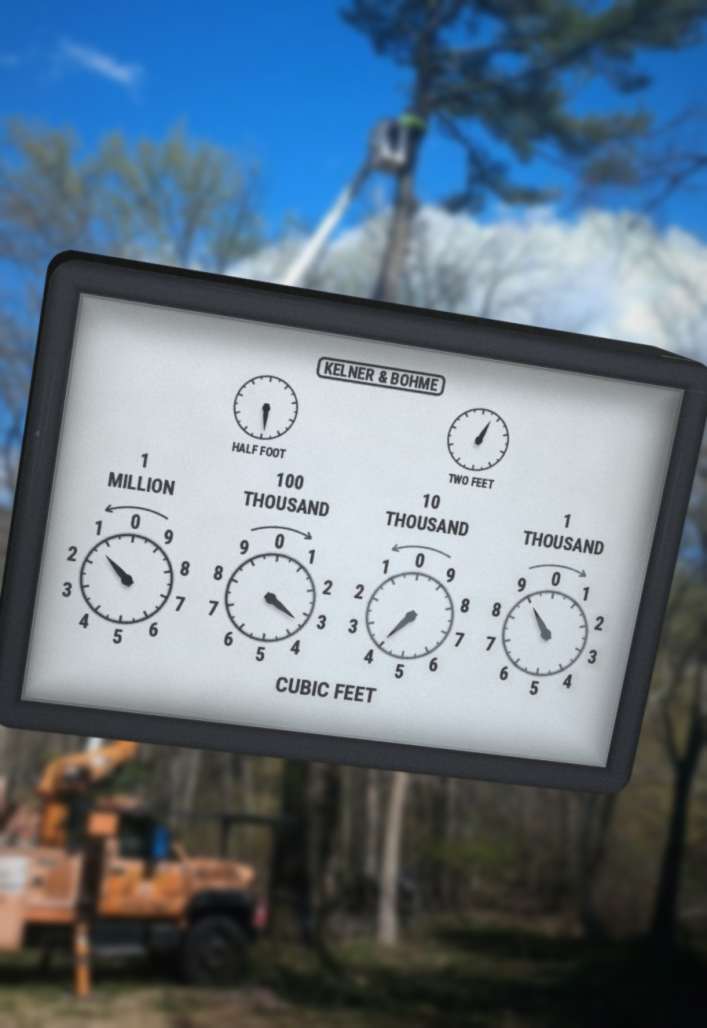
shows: 133900 ft³
